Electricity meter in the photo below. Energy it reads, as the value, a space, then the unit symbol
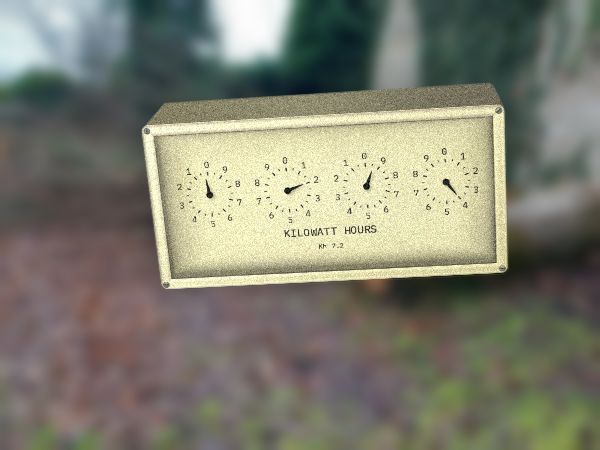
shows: 194 kWh
